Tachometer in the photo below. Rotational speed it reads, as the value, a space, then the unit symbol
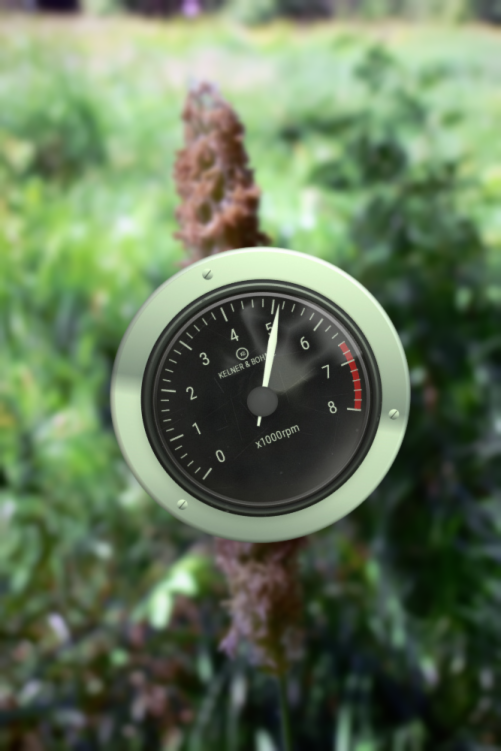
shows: 5100 rpm
